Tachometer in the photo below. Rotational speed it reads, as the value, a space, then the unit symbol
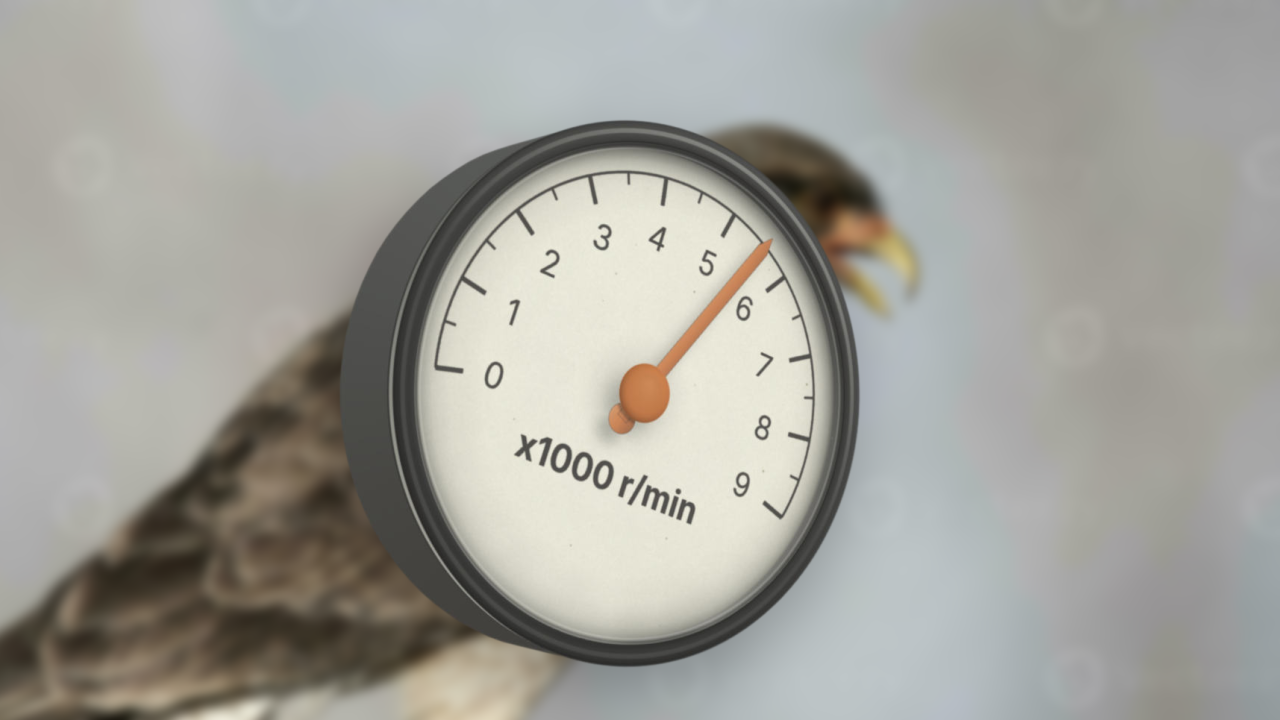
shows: 5500 rpm
